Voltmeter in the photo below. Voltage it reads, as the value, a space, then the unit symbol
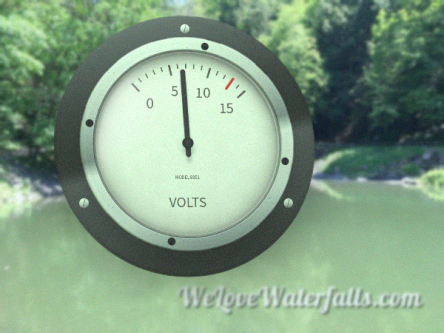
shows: 6.5 V
